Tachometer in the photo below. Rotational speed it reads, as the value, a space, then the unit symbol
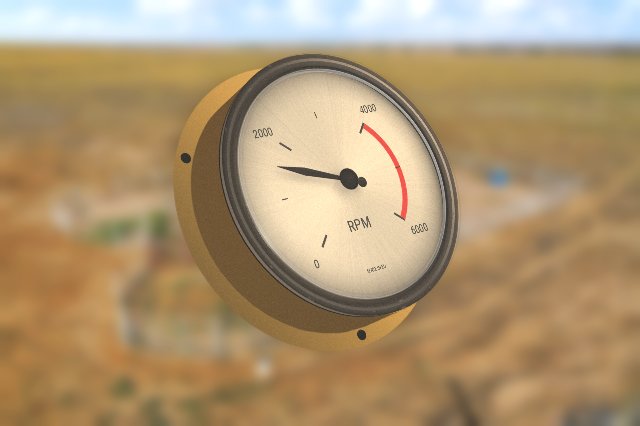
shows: 1500 rpm
